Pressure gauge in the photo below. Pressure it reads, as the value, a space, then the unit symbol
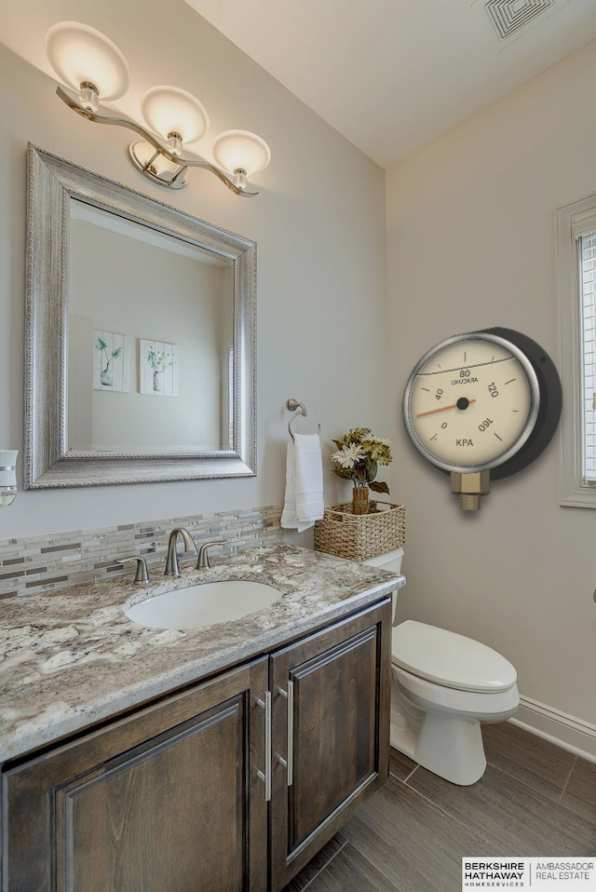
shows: 20 kPa
